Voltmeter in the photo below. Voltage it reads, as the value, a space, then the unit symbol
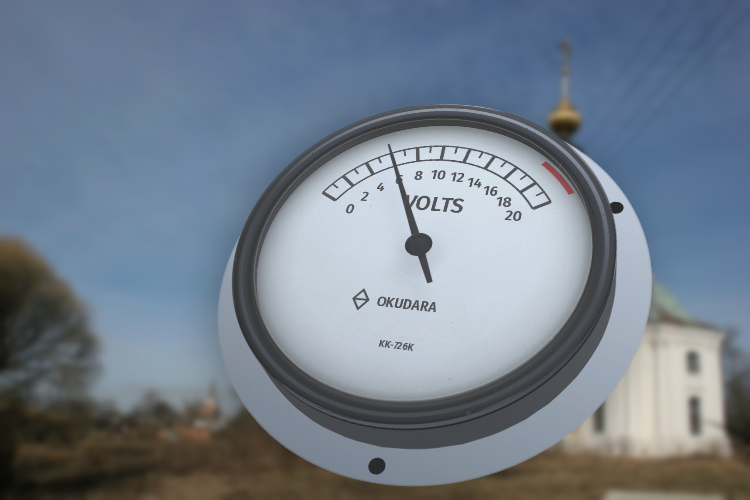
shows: 6 V
